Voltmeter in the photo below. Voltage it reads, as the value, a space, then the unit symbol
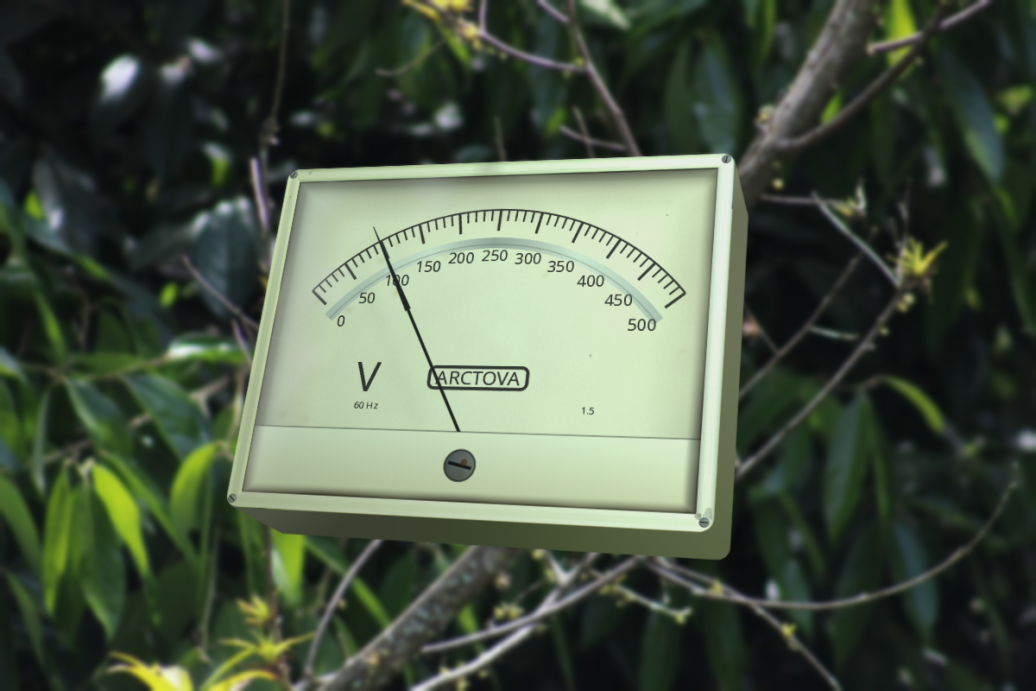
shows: 100 V
